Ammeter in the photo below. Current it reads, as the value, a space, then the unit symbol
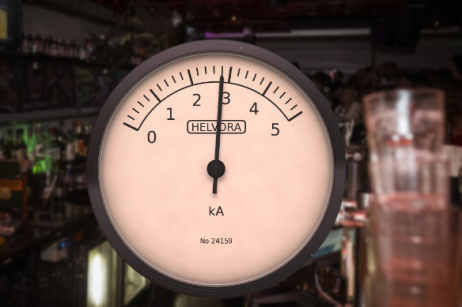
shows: 2.8 kA
